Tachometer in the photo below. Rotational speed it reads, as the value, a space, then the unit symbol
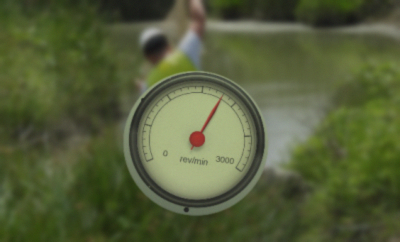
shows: 1800 rpm
